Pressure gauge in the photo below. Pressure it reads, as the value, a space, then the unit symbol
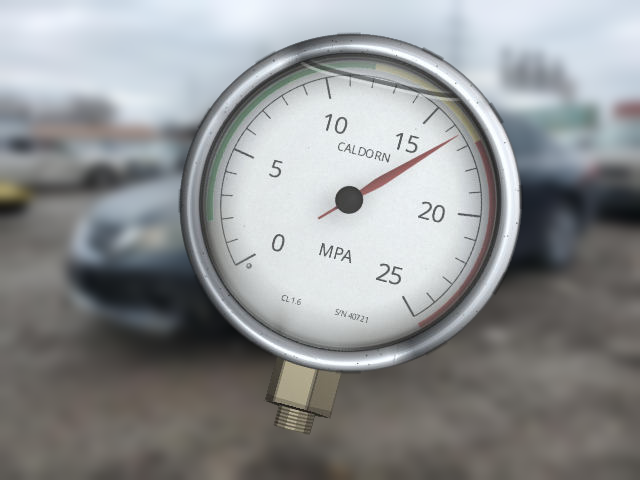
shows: 16.5 MPa
